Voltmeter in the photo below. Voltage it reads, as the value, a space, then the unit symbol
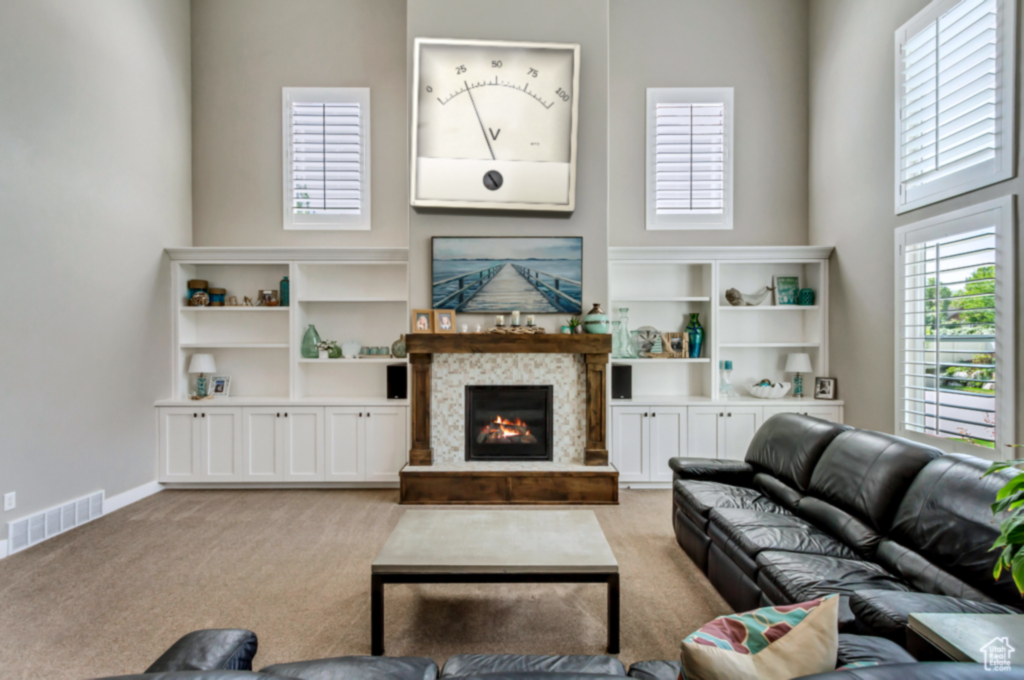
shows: 25 V
